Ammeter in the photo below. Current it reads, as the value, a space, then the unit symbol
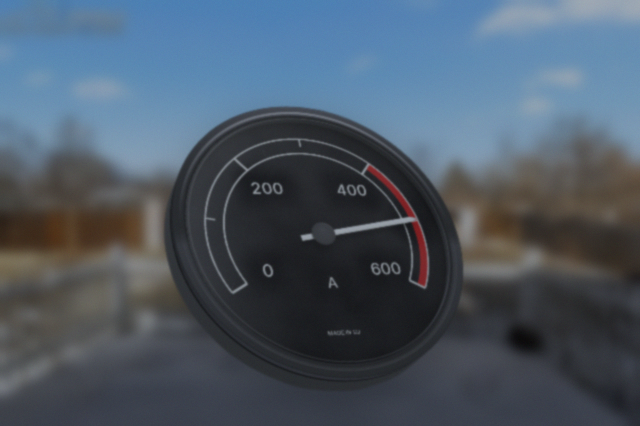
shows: 500 A
